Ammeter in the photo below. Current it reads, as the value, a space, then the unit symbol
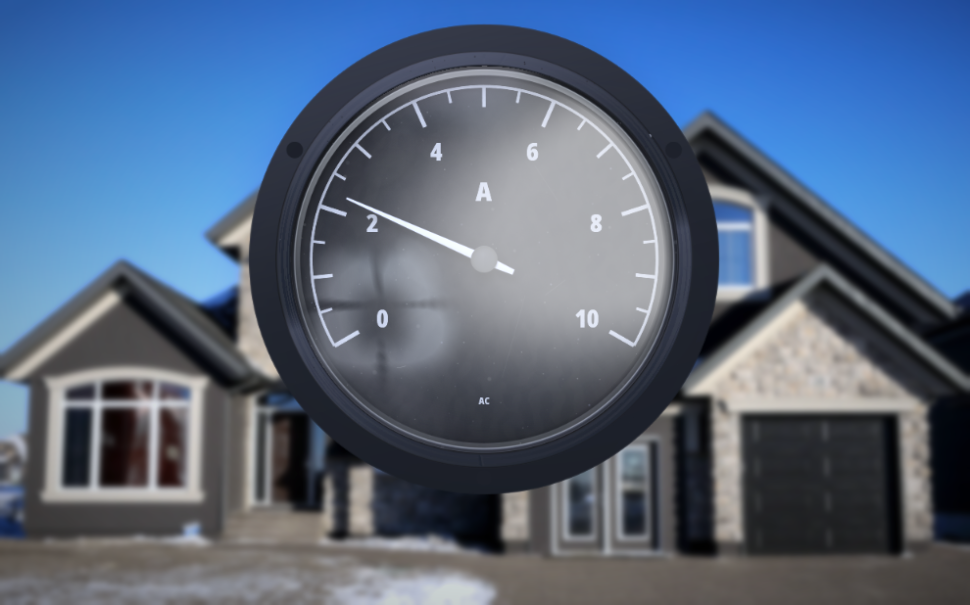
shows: 2.25 A
